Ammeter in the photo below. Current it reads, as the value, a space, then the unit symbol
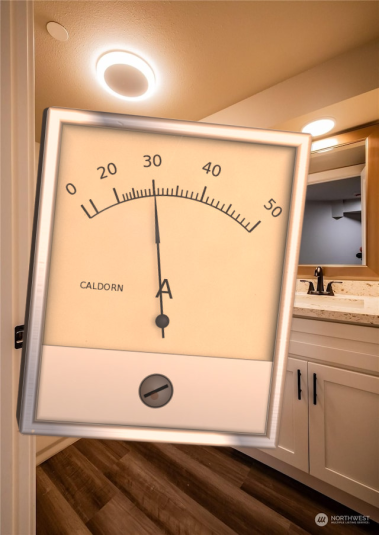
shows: 30 A
